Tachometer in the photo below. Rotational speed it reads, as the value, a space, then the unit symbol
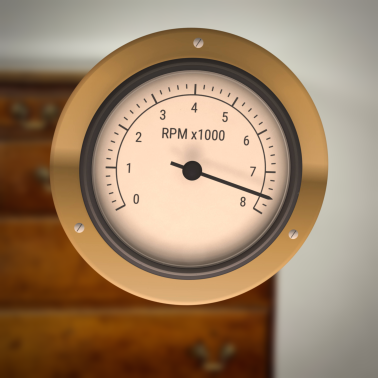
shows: 7600 rpm
